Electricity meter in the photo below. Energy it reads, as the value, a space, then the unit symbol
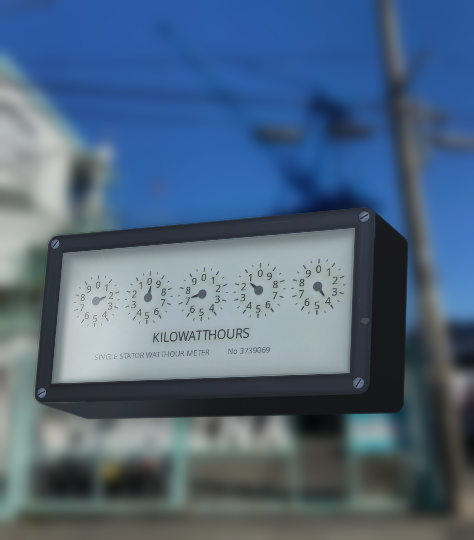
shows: 19714 kWh
